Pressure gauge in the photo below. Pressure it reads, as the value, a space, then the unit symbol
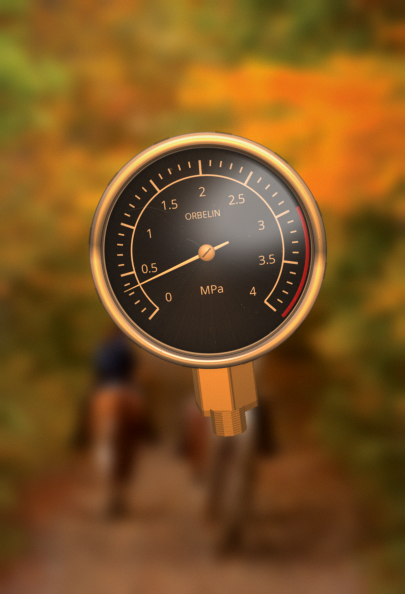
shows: 0.35 MPa
